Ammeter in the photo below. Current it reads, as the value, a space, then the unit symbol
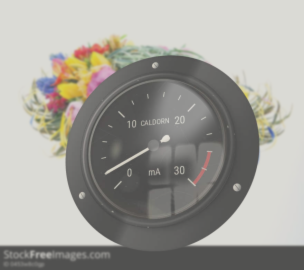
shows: 2 mA
